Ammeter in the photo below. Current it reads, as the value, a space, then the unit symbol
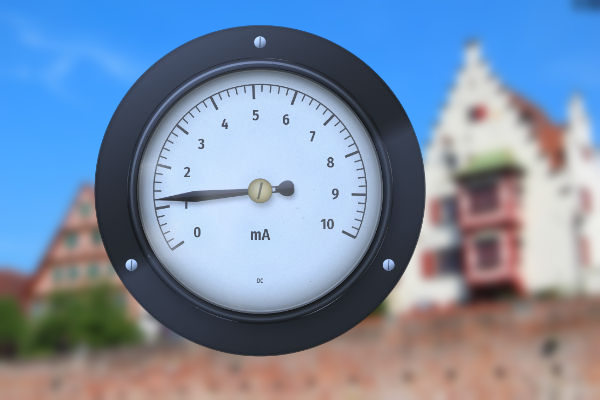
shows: 1.2 mA
